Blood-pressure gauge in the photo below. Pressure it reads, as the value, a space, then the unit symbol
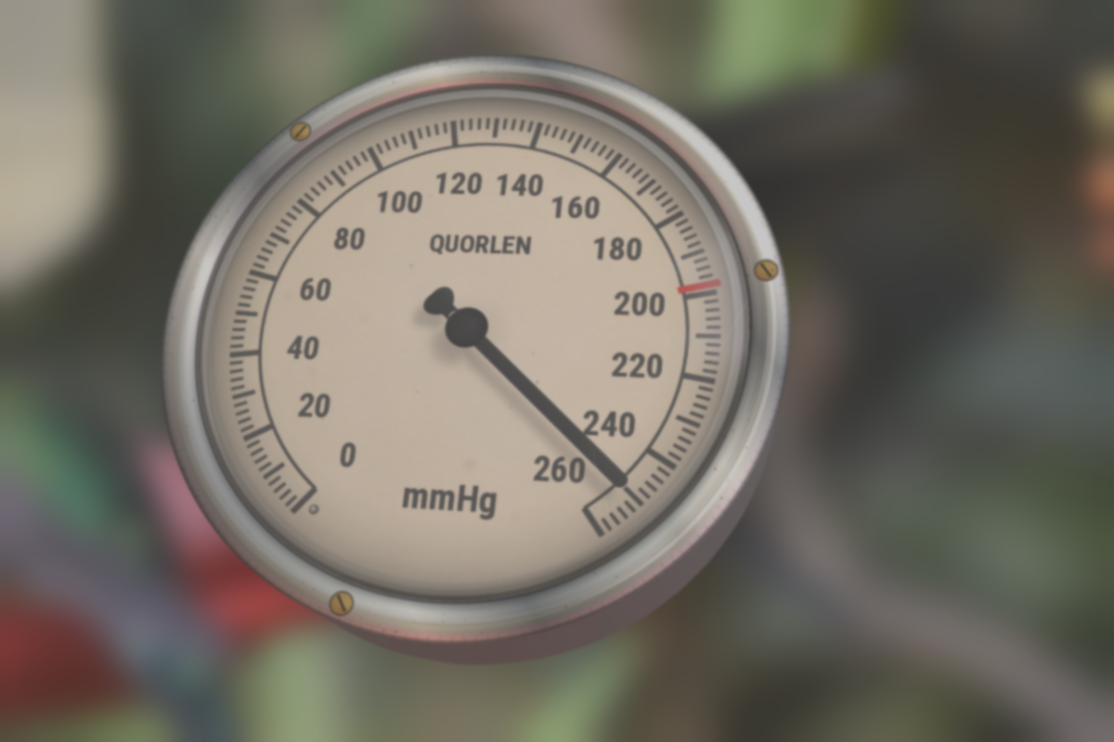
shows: 250 mmHg
